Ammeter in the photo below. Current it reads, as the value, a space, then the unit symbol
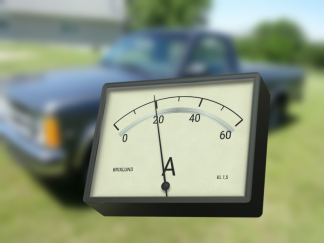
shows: 20 A
